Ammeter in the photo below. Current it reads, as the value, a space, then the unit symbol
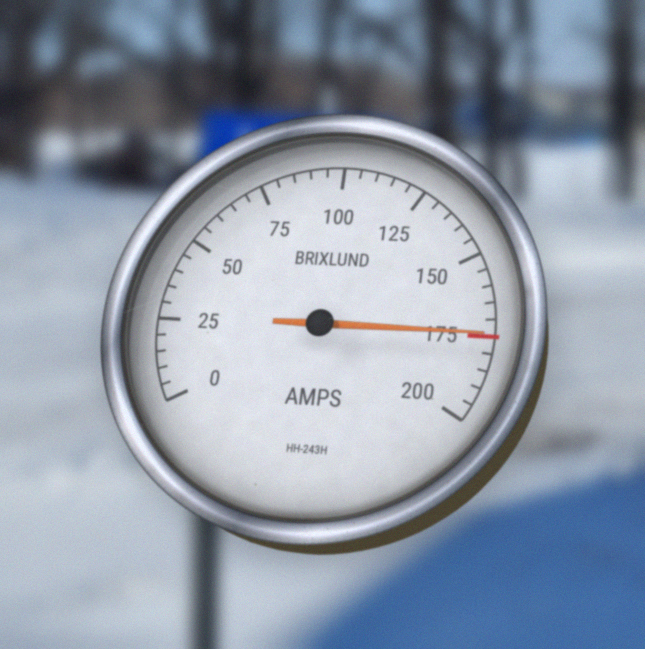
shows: 175 A
